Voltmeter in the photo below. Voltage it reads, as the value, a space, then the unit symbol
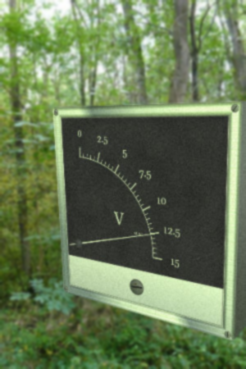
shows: 12.5 V
